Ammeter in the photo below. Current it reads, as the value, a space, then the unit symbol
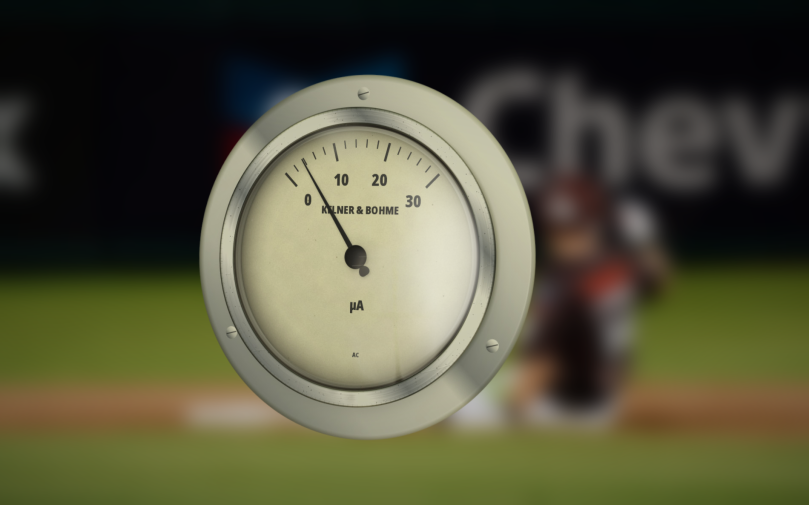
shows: 4 µA
